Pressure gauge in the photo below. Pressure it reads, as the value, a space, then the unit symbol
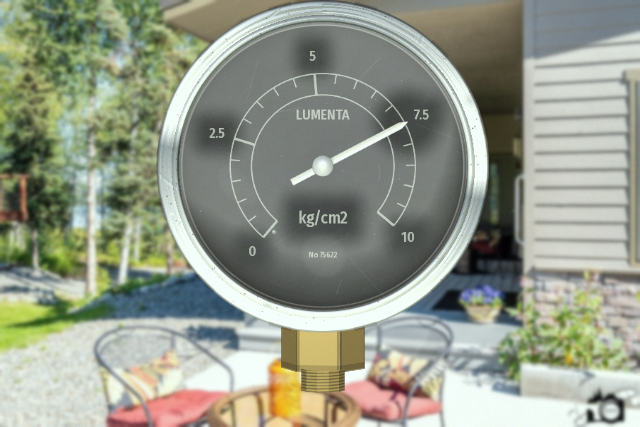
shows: 7.5 kg/cm²
